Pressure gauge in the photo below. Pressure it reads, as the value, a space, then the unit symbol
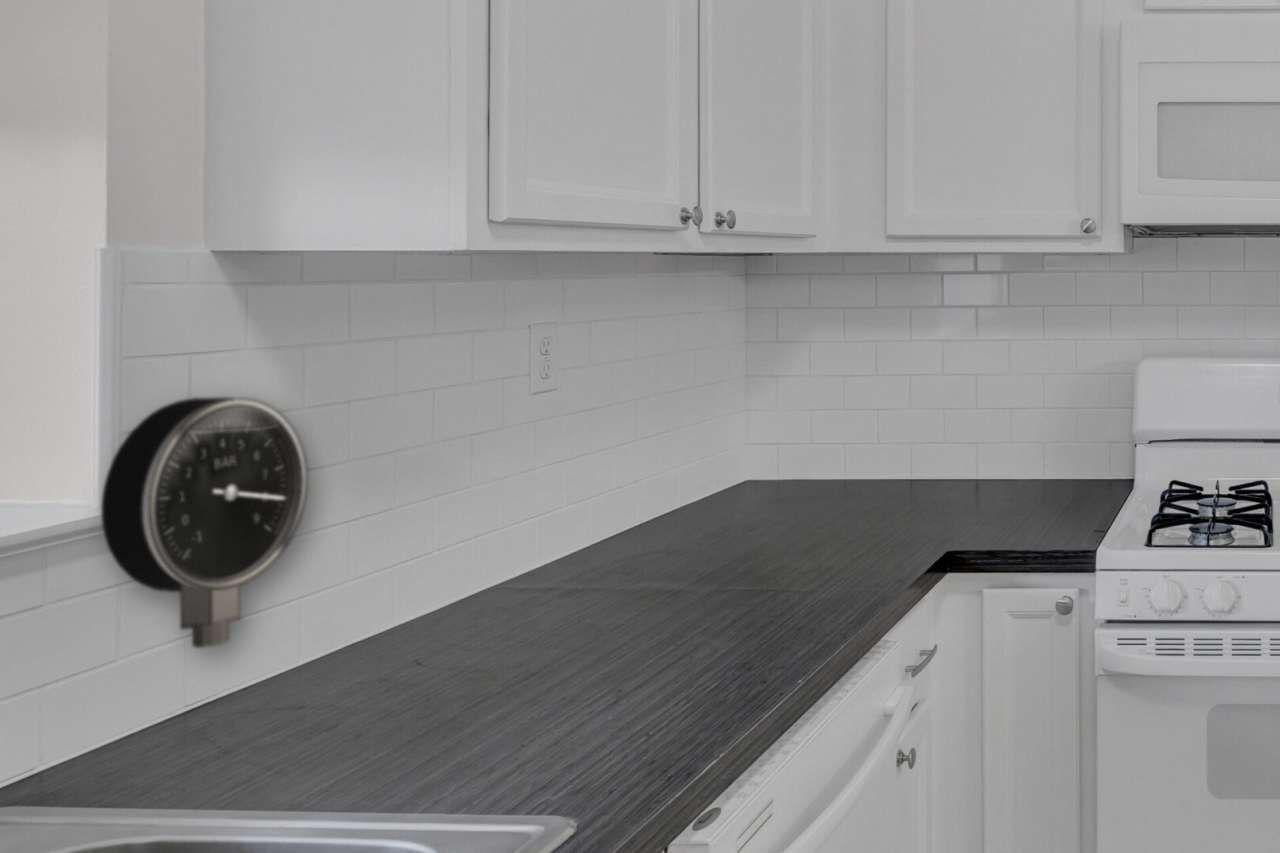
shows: 8 bar
